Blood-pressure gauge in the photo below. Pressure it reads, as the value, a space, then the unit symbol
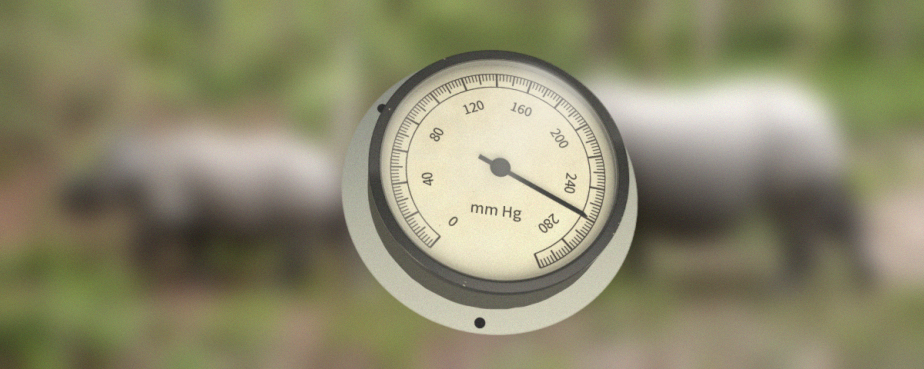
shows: 260 mmHg
